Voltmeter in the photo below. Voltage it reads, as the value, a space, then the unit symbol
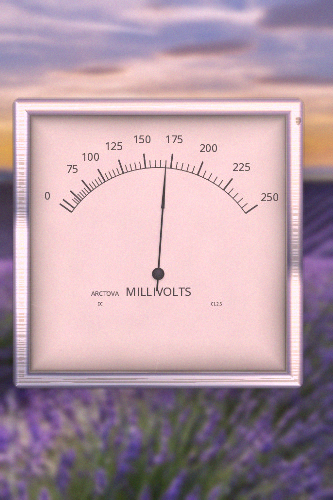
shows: 170 mV
